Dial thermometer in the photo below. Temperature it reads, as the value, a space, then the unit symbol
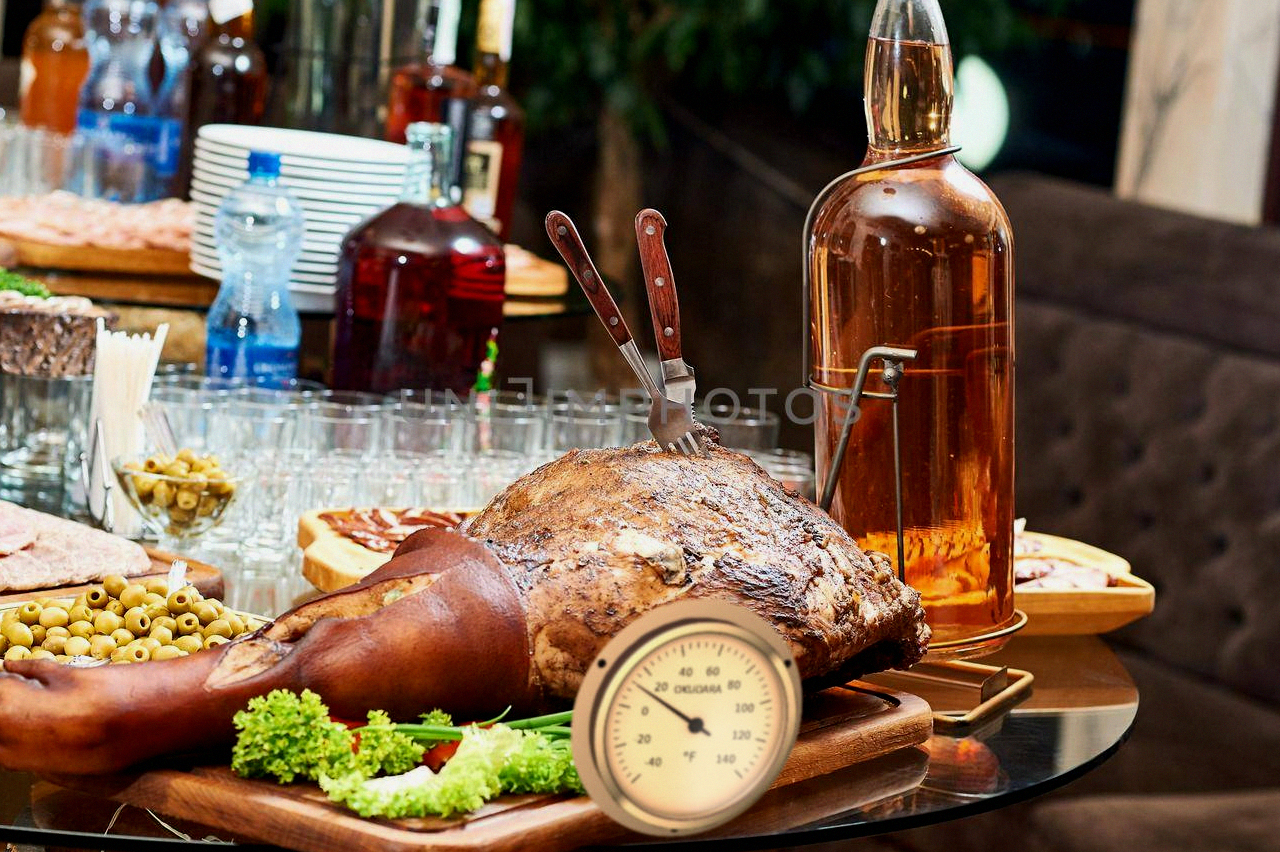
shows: 12 °F
